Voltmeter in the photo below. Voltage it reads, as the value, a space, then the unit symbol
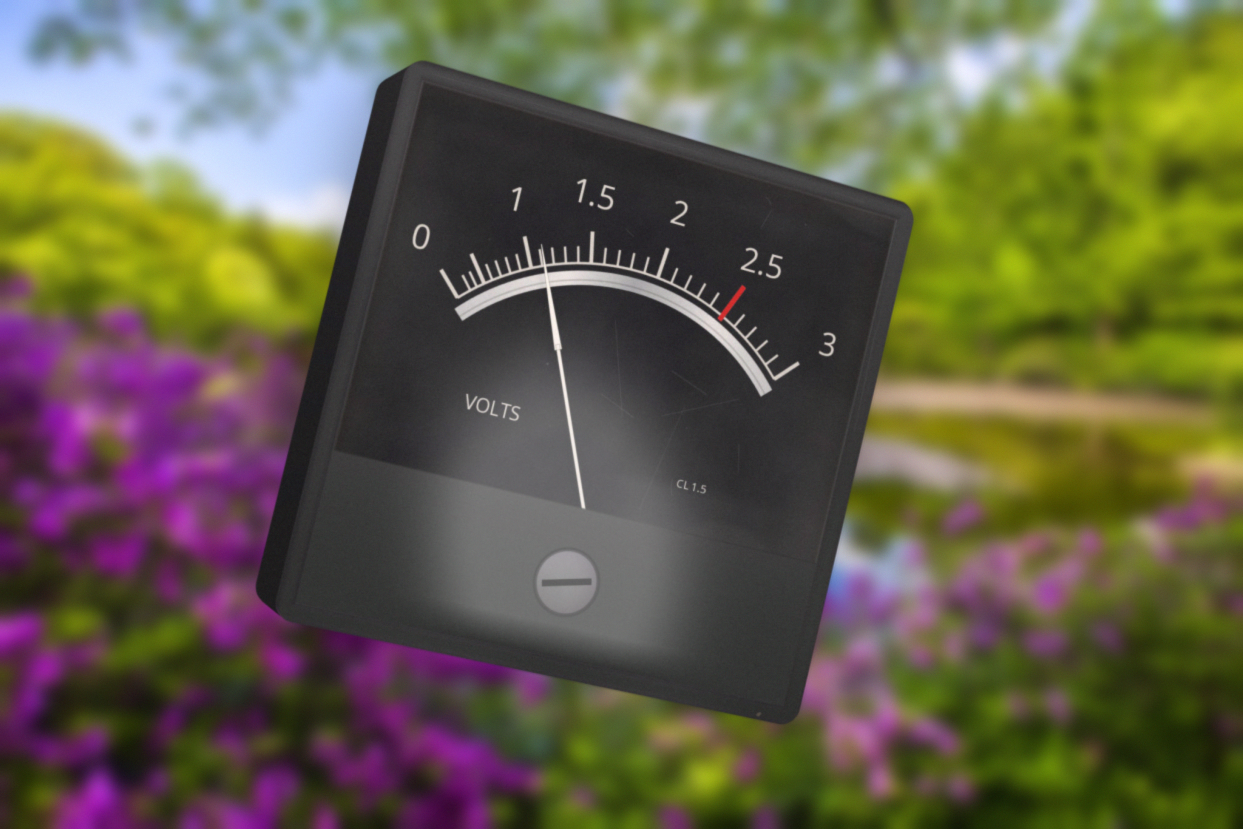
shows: 1.1 V
